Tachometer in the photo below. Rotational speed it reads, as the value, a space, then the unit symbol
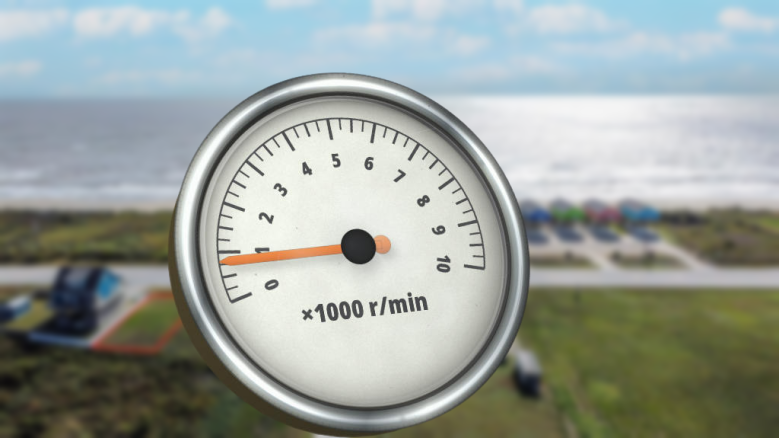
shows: 750 rpm
